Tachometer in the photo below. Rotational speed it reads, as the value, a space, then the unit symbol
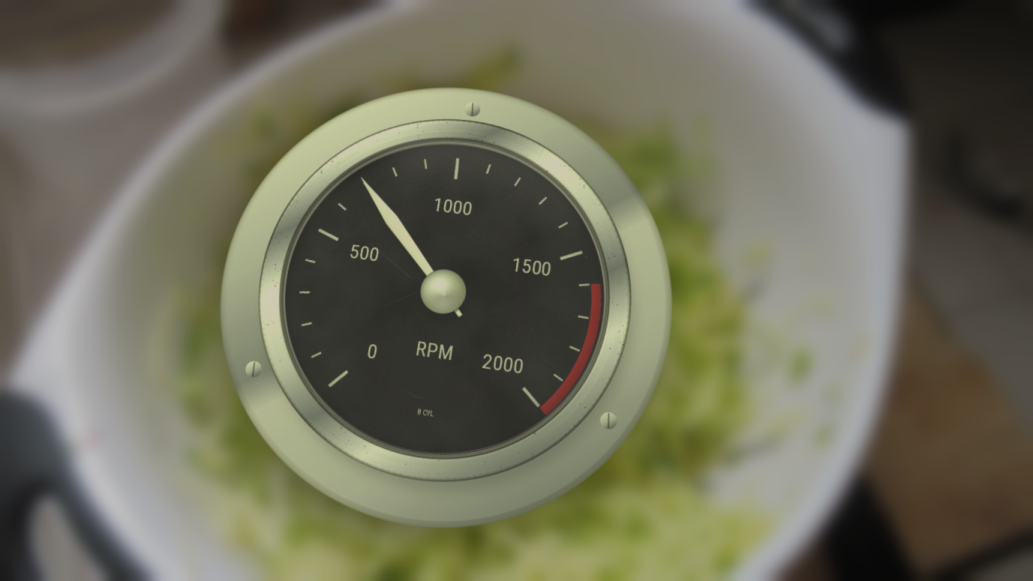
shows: 700 rpm
